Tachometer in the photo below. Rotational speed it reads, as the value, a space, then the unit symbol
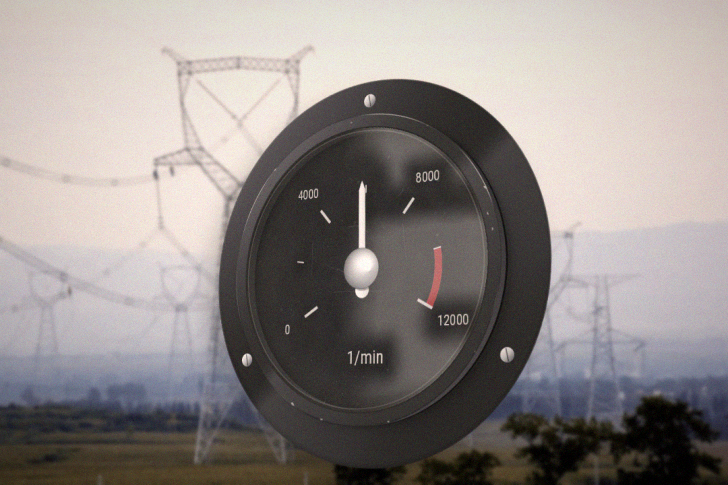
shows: 6000 rpm
